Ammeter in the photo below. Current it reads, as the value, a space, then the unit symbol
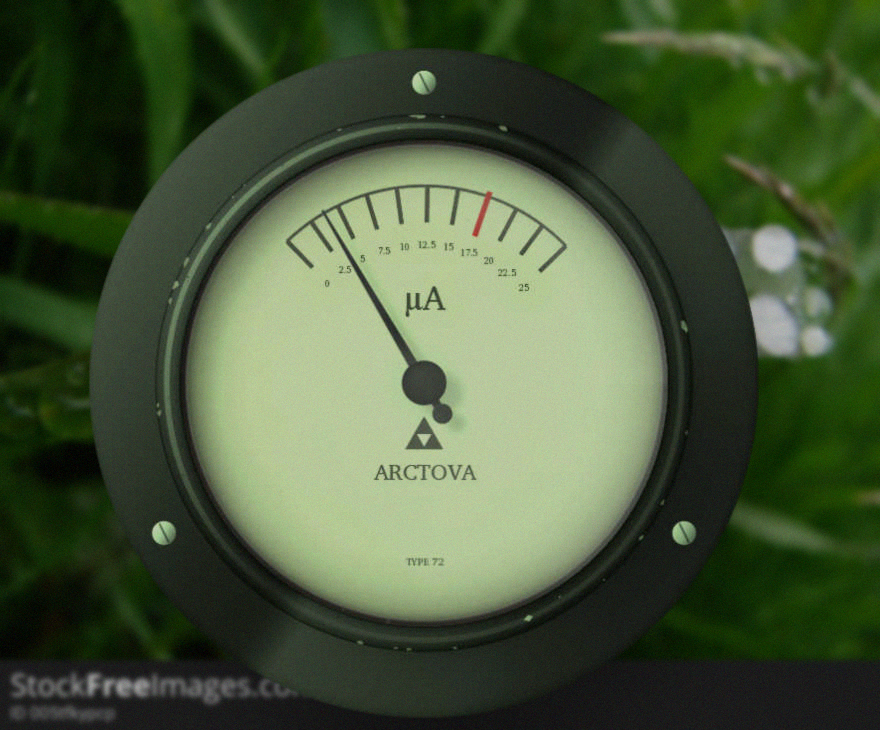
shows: 3.75 µA
